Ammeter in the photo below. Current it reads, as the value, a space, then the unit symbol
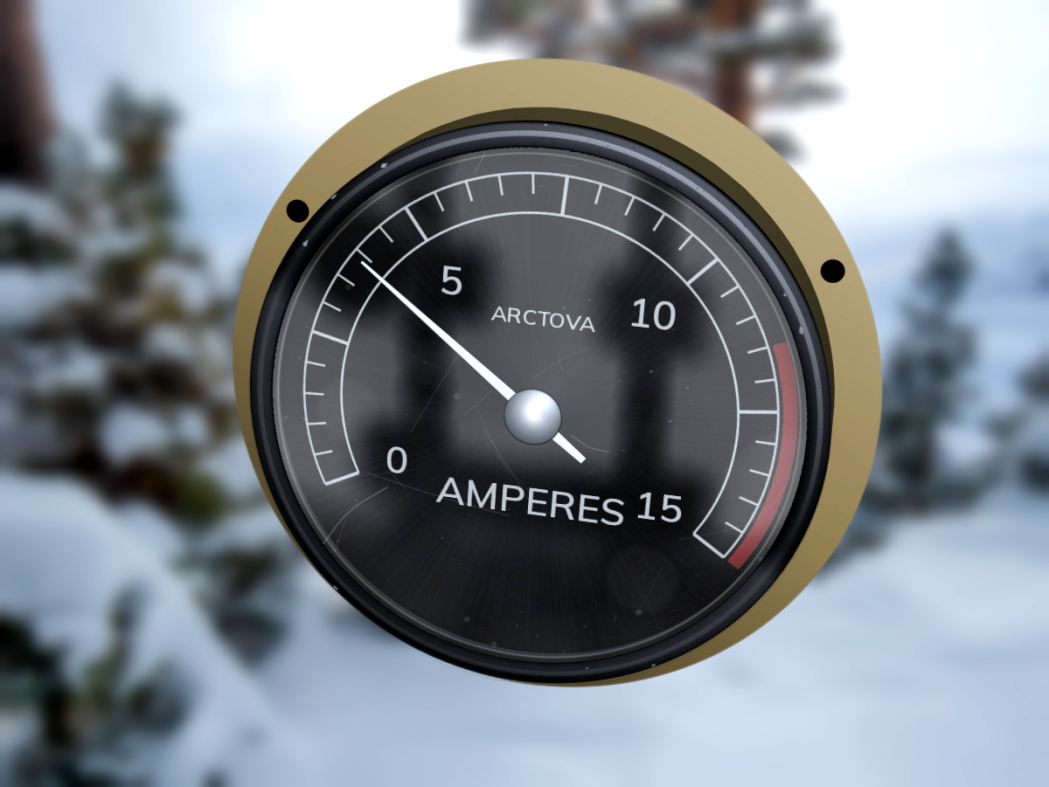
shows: 4 A
